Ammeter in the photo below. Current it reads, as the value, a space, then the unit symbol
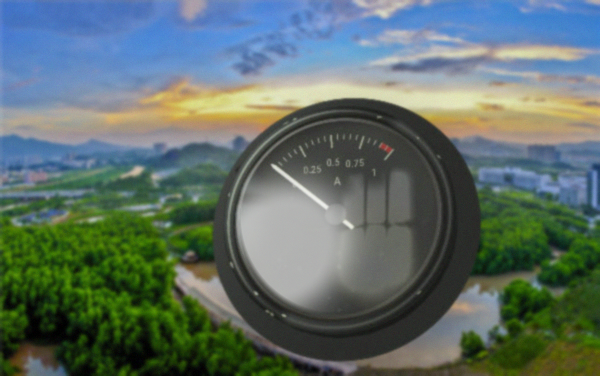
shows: 0 A
